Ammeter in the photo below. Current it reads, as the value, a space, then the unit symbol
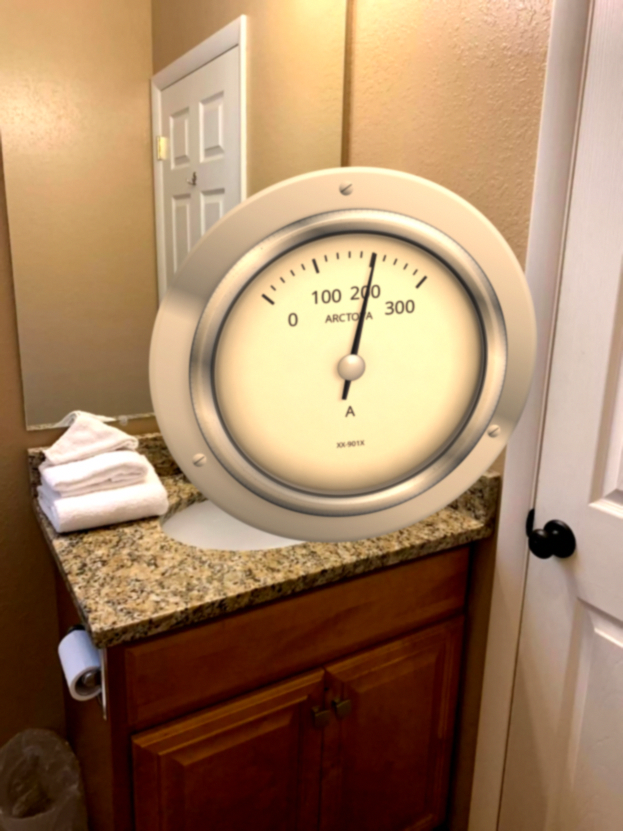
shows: 200 A
